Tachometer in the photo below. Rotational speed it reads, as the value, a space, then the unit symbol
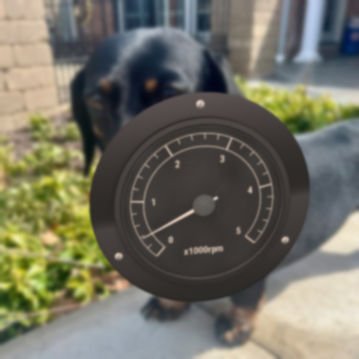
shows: 400 rpm
